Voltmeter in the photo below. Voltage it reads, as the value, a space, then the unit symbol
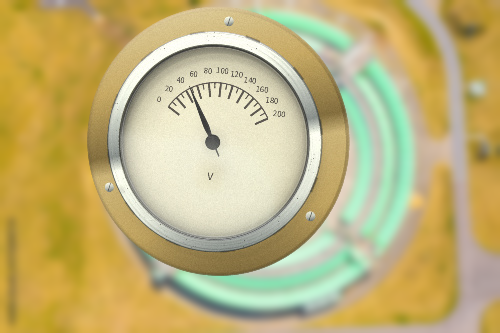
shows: 50 V
